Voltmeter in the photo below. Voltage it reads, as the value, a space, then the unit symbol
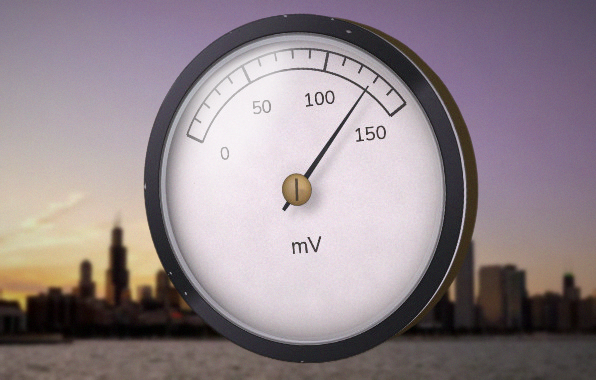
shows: 130 mV
